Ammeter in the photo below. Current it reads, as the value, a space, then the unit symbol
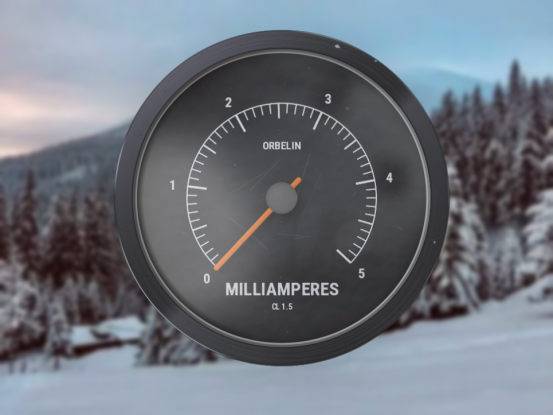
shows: 0 mA
